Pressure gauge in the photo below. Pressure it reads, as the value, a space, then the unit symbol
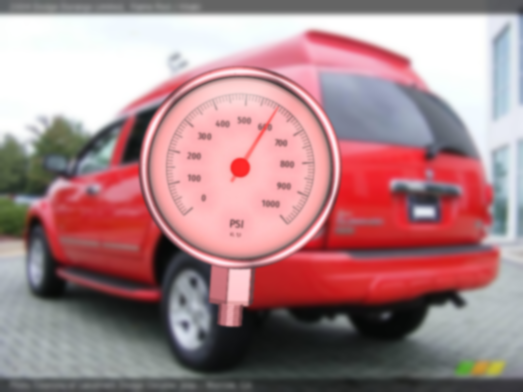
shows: 600 psi
